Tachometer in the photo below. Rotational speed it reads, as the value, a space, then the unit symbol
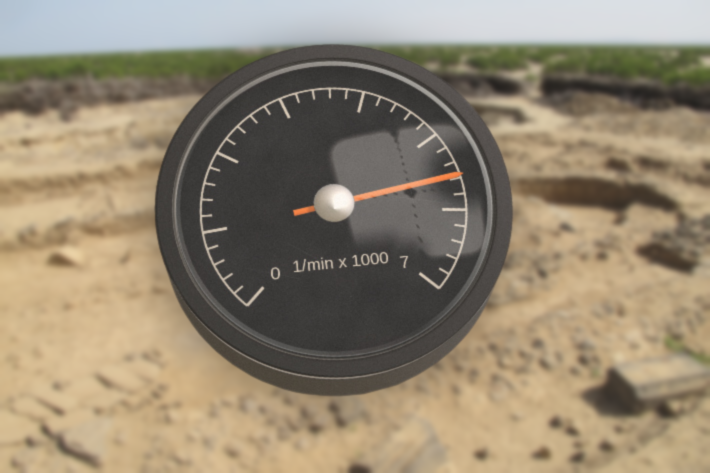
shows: 5600 rpm
